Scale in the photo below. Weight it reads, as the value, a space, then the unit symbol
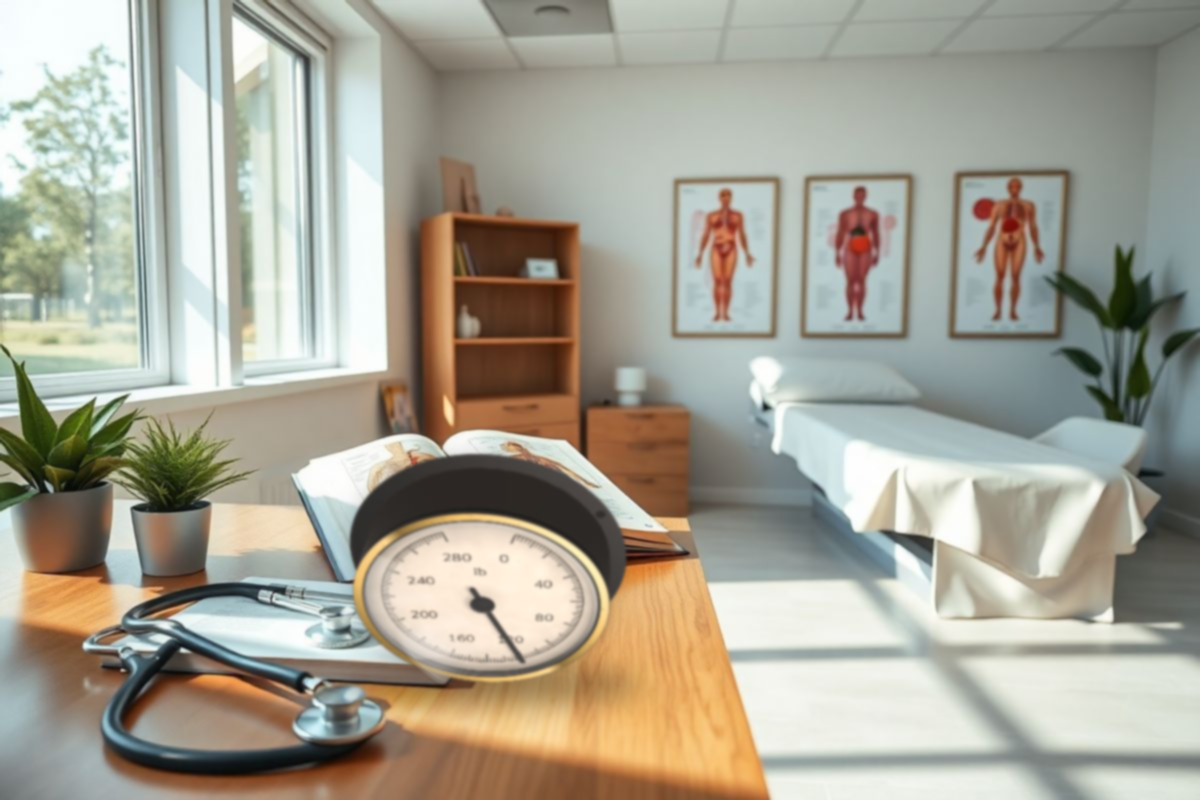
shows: 120 lb
